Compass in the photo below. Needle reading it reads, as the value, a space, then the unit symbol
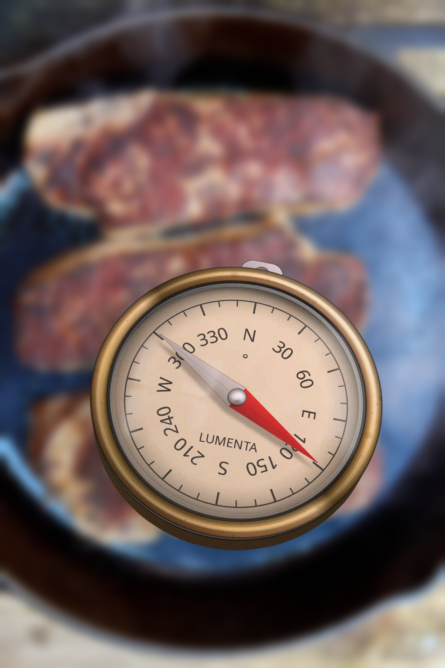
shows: 120 °
